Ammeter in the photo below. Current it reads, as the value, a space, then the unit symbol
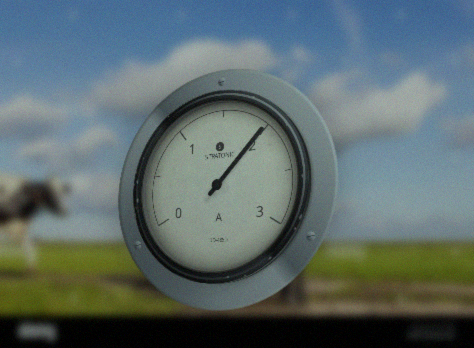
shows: 2 A
